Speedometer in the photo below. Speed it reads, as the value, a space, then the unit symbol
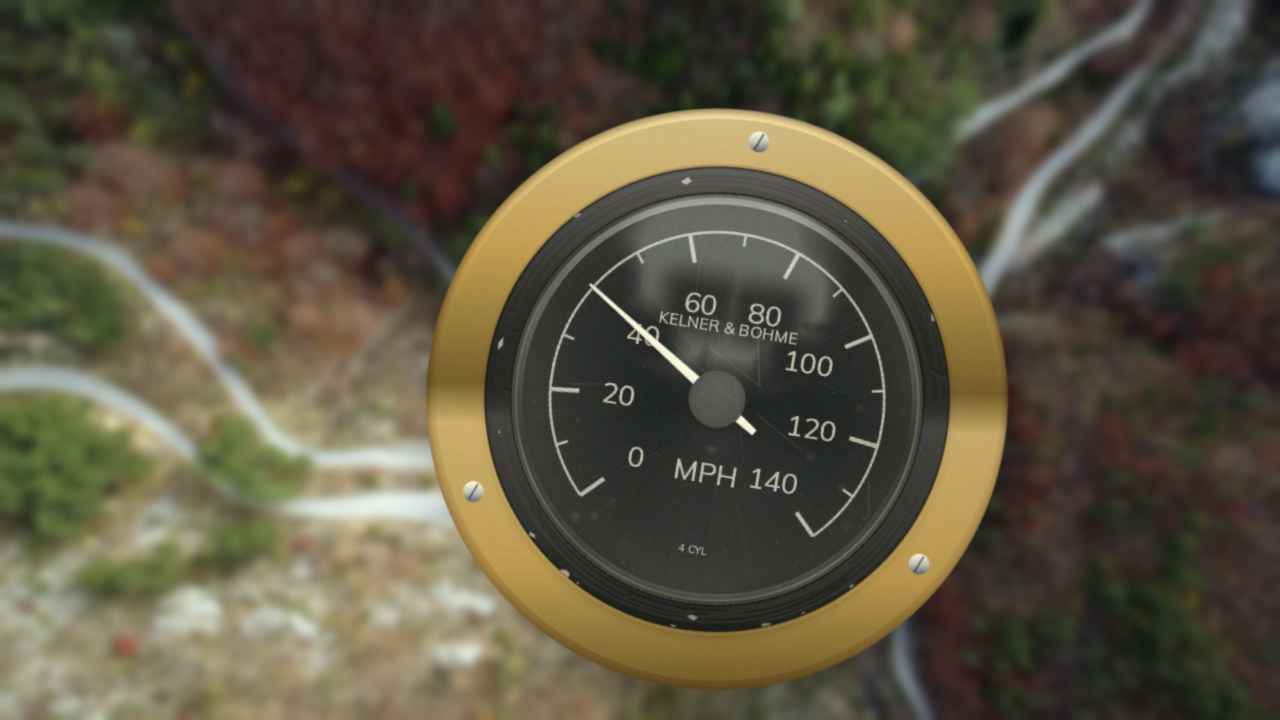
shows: 40 mph
